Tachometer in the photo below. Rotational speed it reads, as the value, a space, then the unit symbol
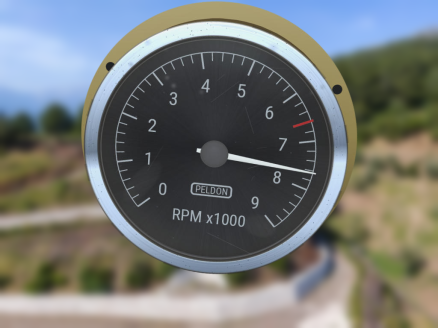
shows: 7600 rpm
